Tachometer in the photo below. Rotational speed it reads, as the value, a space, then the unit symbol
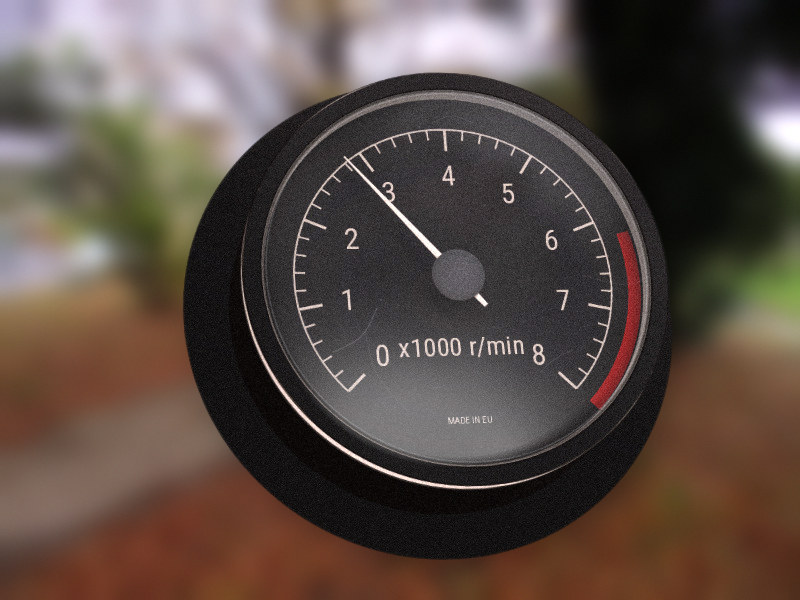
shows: 2800 rpm
